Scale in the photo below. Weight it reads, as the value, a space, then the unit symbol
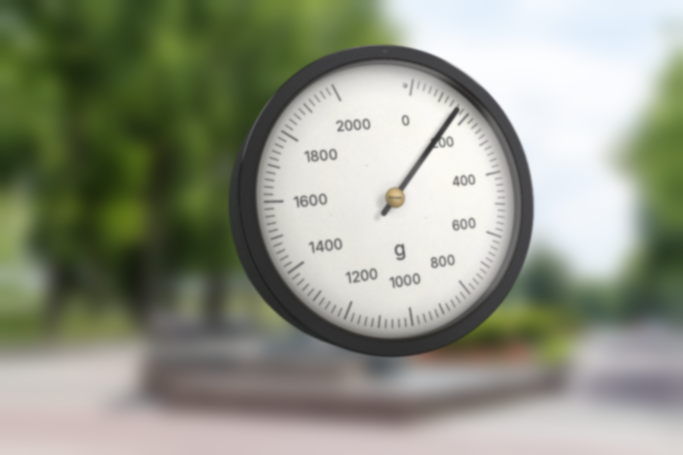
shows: 160 g
